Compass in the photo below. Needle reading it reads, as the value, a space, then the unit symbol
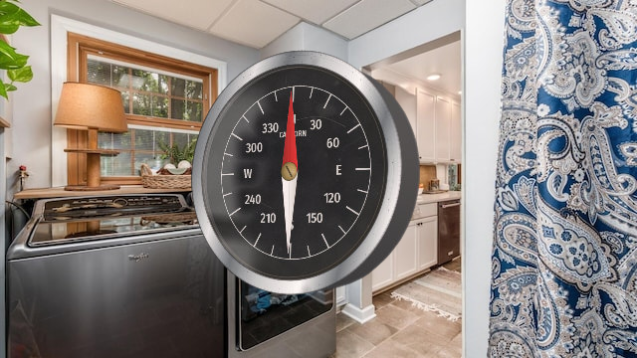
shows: 0 °
